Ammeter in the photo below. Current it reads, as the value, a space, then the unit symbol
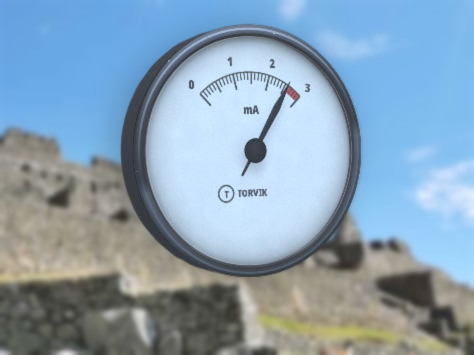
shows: 2.5 mA
